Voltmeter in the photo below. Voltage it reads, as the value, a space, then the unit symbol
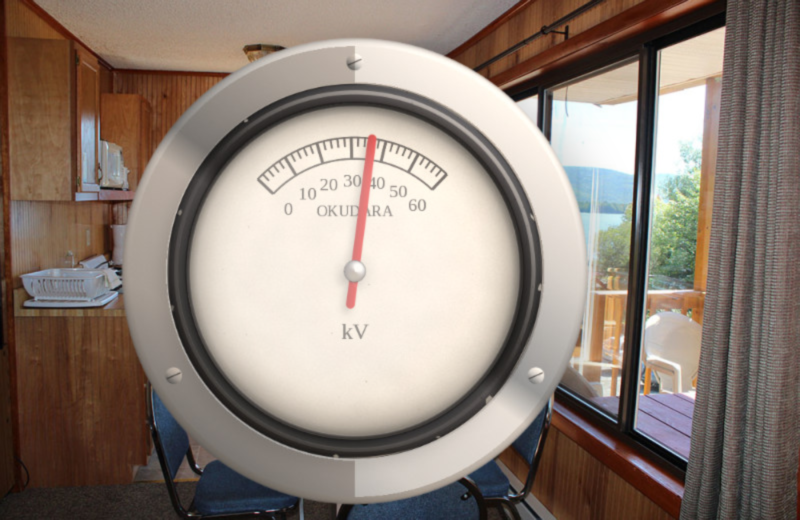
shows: 36 kV
